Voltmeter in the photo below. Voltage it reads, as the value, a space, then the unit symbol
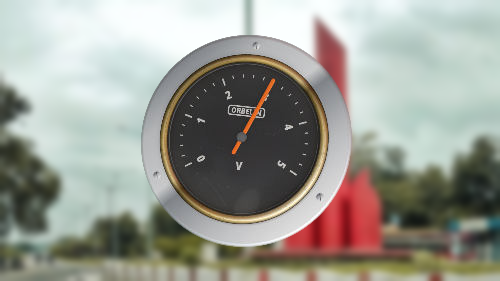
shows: 3 V
